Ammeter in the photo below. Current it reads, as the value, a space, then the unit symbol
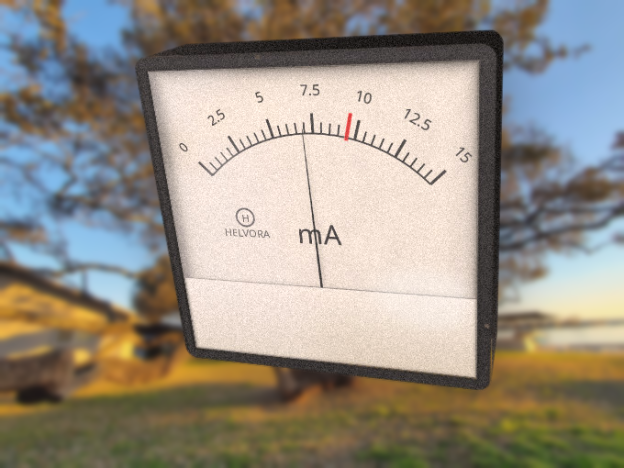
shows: 7 mA
